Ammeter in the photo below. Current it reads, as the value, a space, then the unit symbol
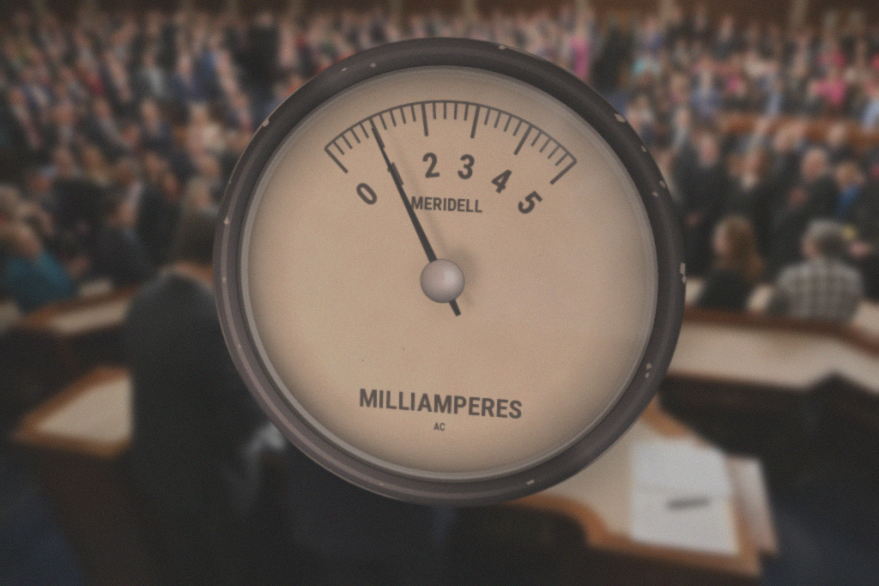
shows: 1 mA
